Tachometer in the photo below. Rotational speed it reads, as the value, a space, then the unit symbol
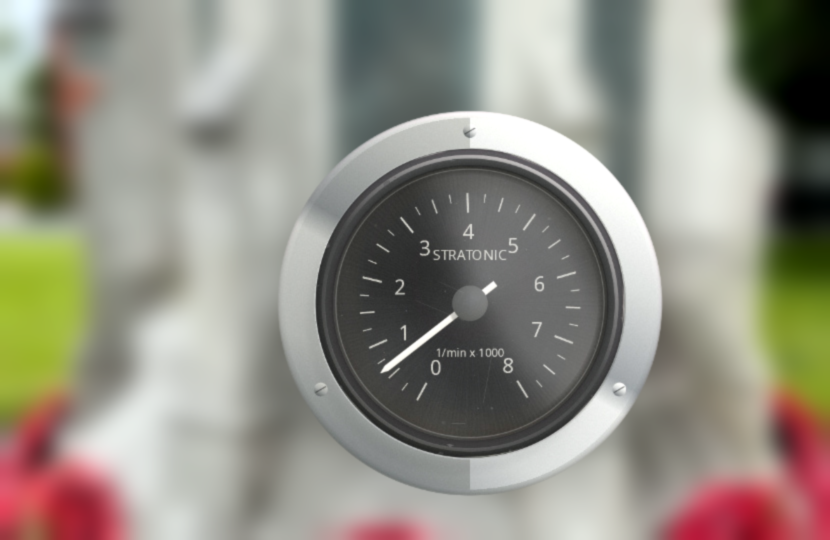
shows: 625 rpm
